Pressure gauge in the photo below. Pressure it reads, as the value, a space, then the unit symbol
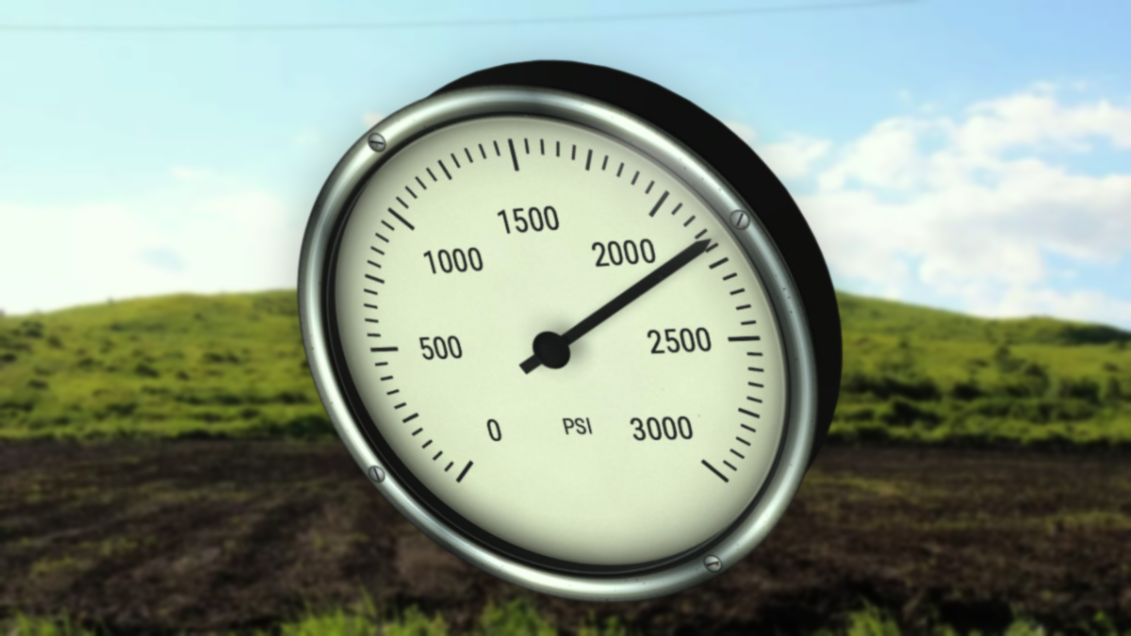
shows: 2175 psi
